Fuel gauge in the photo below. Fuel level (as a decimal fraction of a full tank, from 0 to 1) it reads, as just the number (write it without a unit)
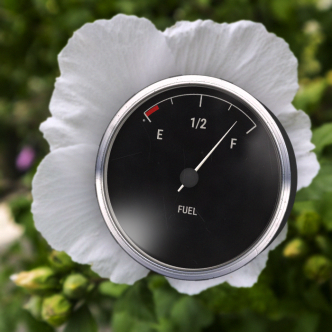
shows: 0.875
